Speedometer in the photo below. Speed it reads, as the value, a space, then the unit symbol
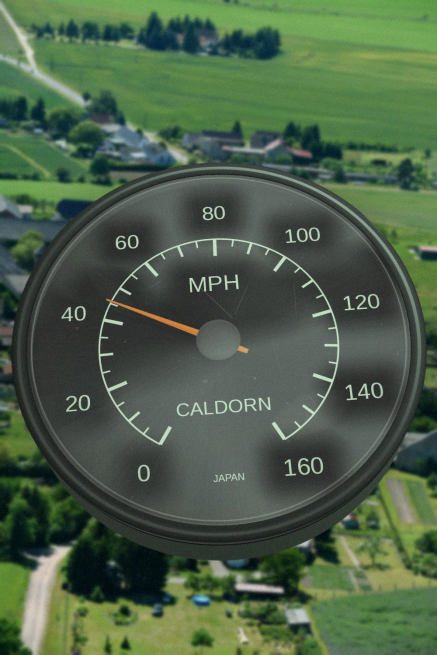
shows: 45 mph
